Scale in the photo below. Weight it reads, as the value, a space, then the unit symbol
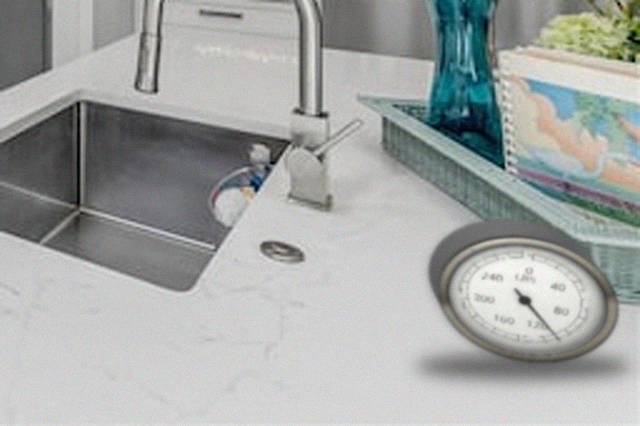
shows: 110 lb
